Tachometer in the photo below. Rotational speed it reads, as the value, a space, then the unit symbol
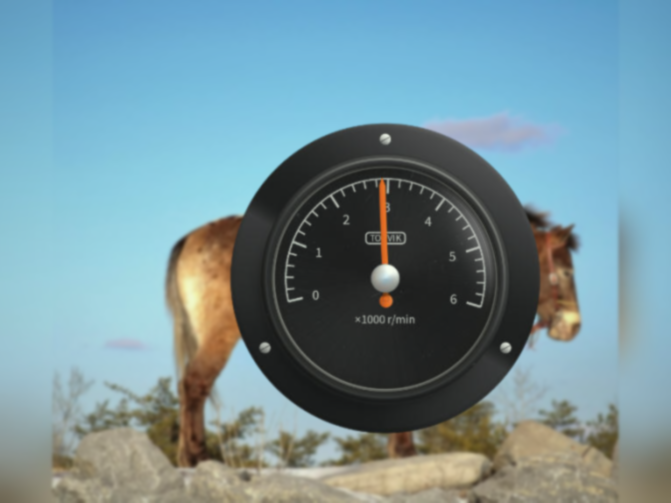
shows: 2900 rpm
